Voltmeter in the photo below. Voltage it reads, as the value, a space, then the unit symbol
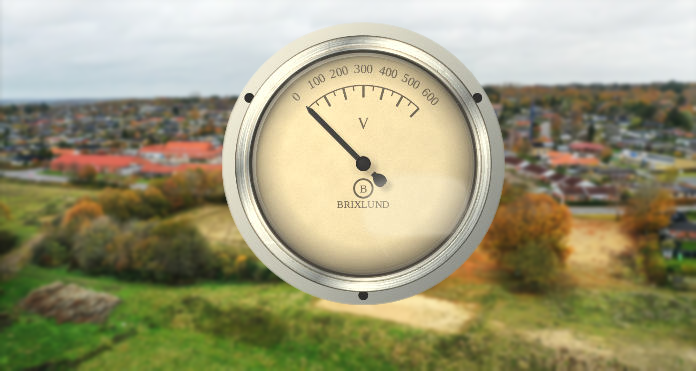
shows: 0 V
